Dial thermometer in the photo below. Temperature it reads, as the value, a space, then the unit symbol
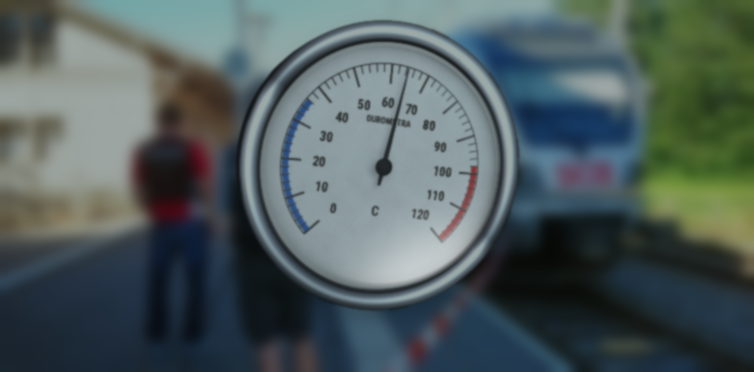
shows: 64 °C
